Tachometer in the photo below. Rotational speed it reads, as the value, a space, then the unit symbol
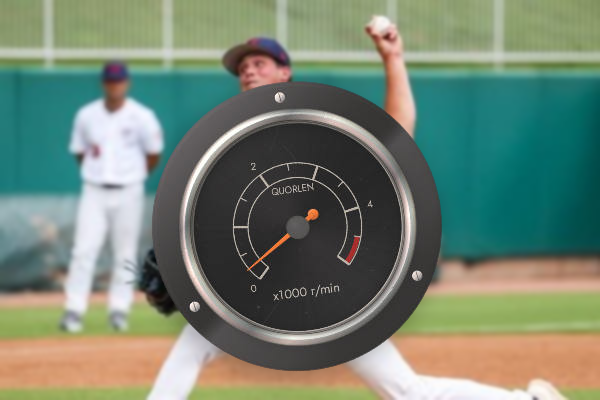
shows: 250 rpm
